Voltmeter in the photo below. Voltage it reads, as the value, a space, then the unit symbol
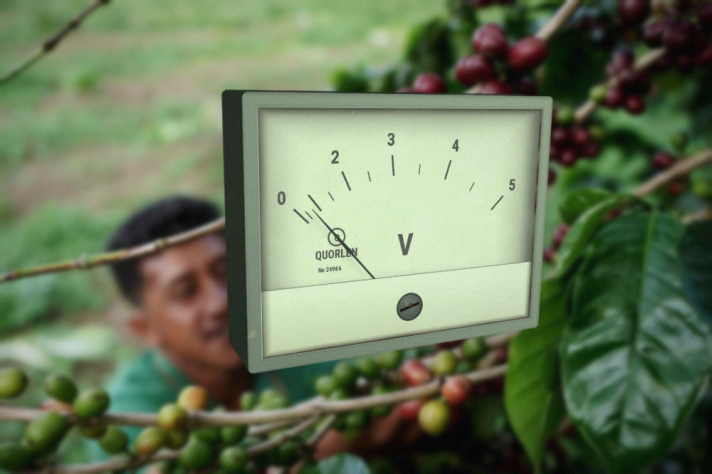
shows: 0.75 V
